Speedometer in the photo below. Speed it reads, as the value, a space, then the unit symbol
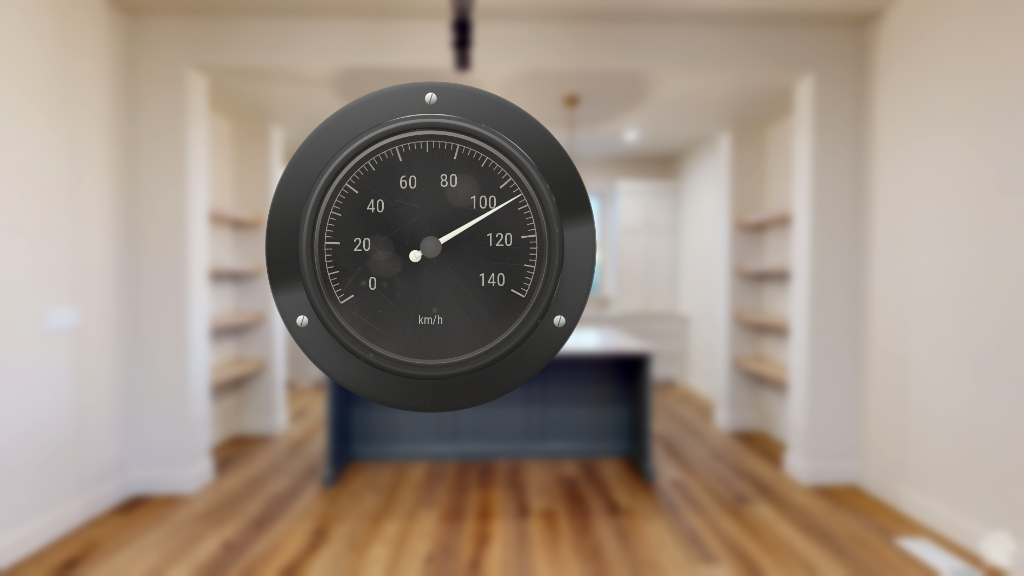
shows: 106 km/h
